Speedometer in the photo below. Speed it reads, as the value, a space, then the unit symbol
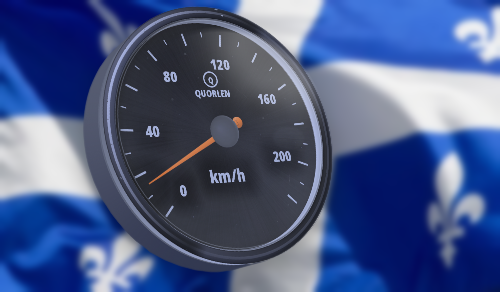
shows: 15 km/h
